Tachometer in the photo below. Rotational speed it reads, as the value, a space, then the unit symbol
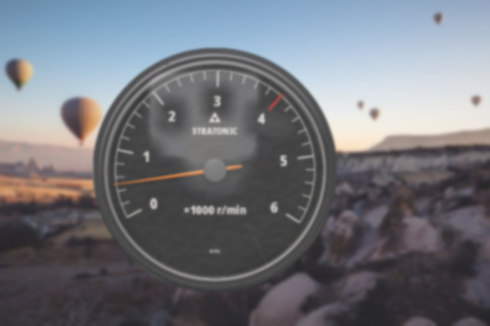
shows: 500 rpm
